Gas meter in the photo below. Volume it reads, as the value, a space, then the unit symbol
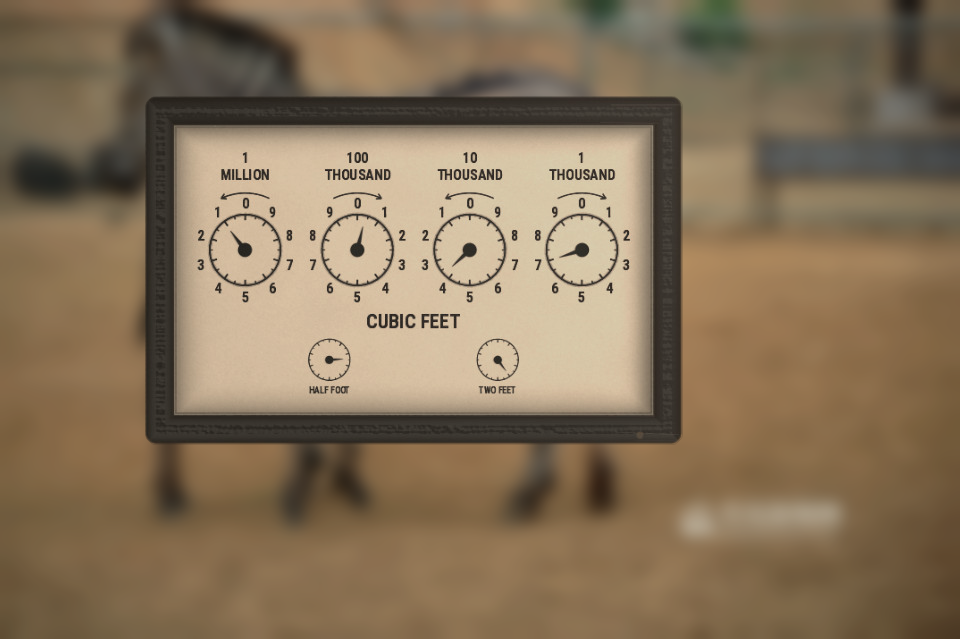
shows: 103700 ft³
